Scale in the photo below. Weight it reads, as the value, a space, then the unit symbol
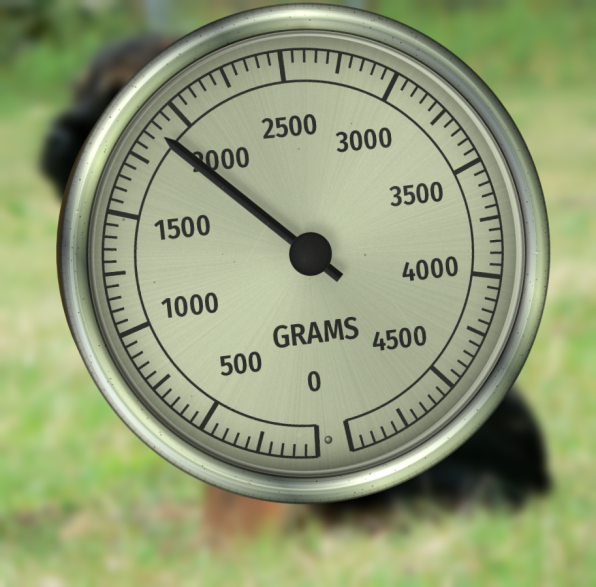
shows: 1875 g
